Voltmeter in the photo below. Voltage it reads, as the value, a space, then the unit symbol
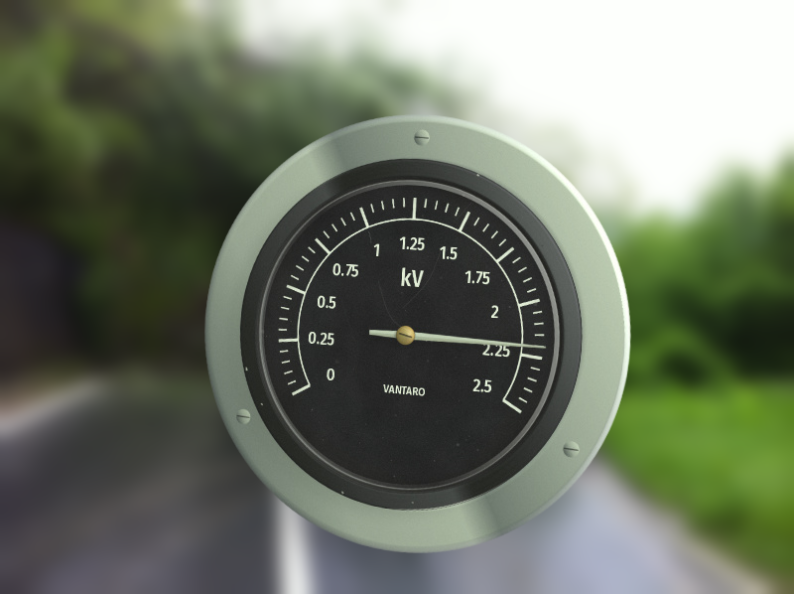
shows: 2.2 kV
